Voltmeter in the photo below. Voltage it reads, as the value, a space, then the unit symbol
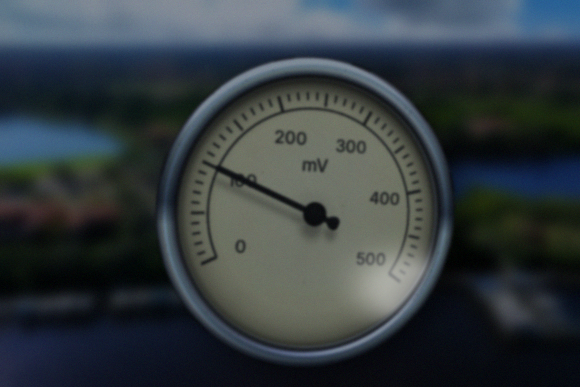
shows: 100 mV
